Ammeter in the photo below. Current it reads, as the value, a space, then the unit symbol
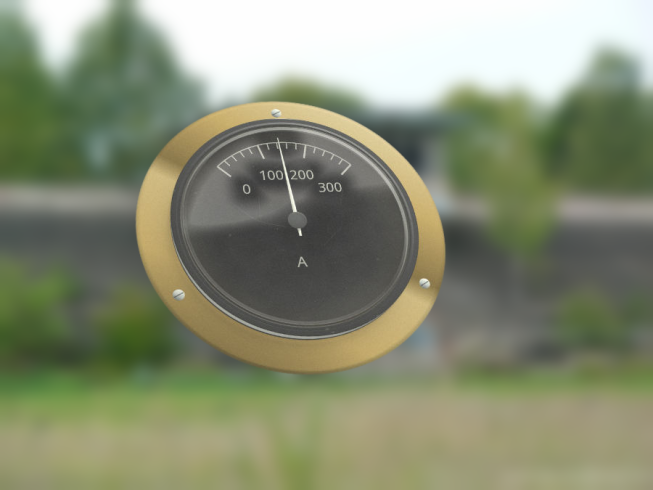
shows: 140 A
